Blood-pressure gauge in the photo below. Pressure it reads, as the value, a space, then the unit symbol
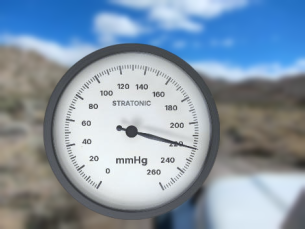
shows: 220 mmHg
